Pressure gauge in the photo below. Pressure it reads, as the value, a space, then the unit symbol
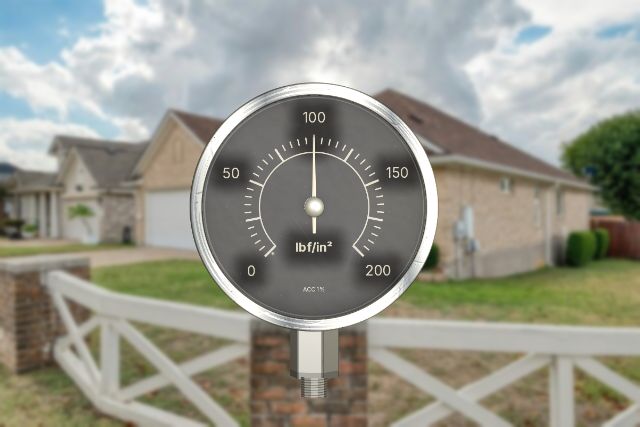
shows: 100 psi
